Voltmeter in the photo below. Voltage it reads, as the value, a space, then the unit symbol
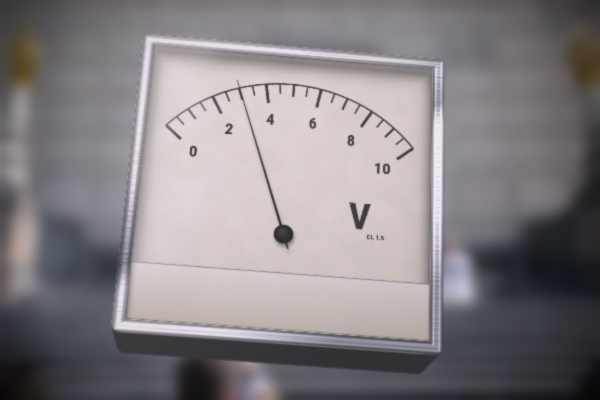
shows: 3 V
